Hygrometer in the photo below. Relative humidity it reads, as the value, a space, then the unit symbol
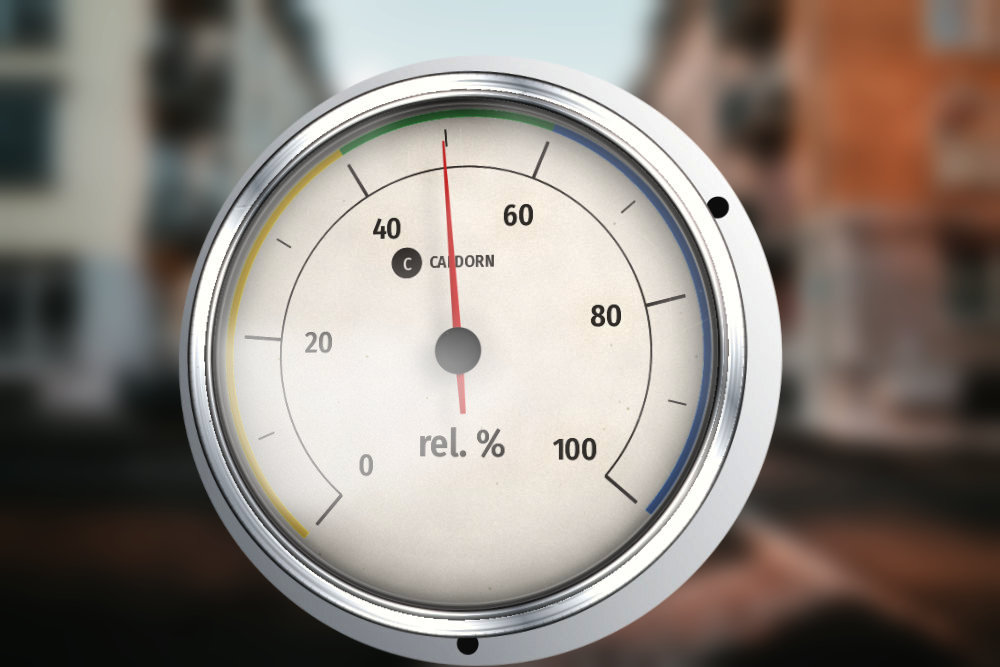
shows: 50 %
